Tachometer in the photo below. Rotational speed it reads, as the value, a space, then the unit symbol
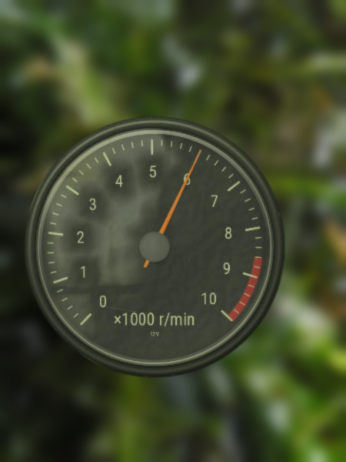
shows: 6000 rpm
